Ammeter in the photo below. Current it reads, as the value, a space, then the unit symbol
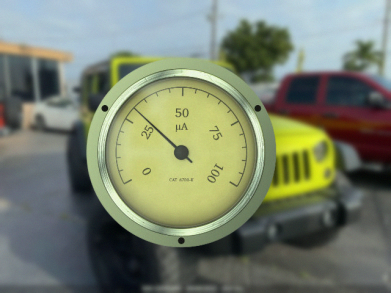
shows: 30 µA
